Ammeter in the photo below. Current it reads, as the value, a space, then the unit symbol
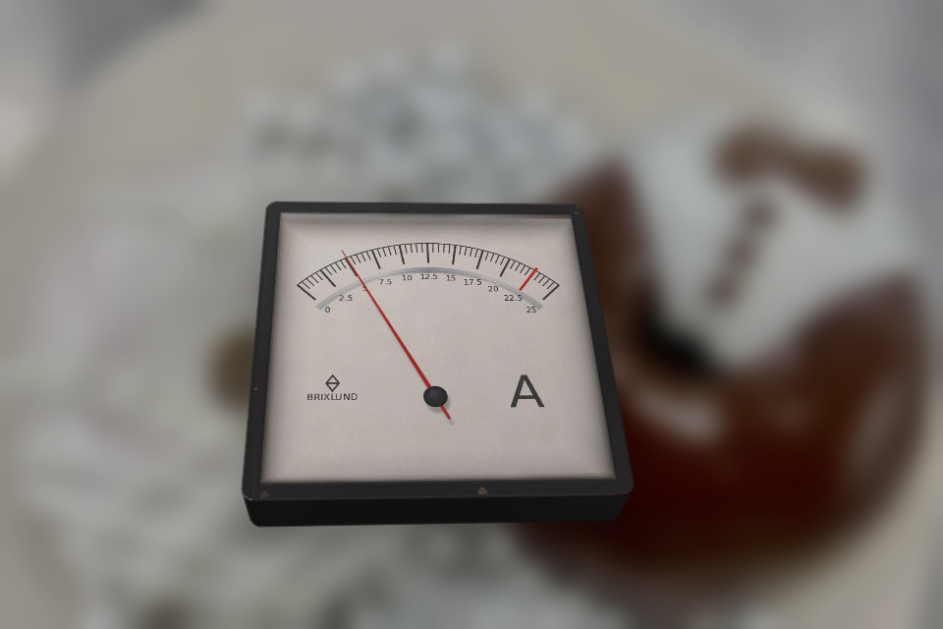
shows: 5 A
